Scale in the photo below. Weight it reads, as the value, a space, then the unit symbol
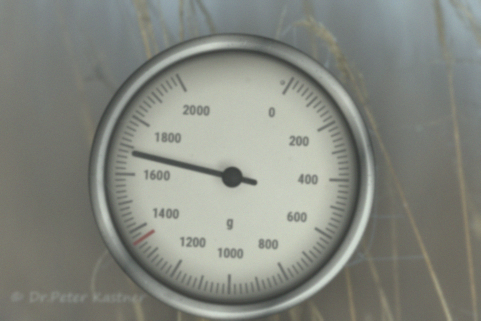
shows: 1680 g
